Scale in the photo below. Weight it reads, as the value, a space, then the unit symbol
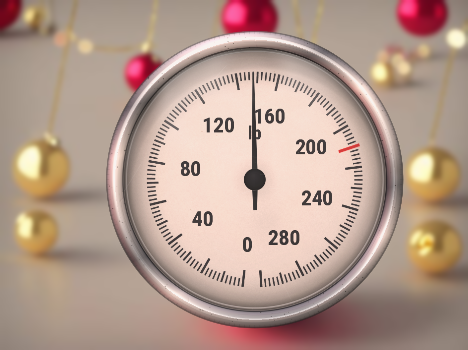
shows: 148 lb
